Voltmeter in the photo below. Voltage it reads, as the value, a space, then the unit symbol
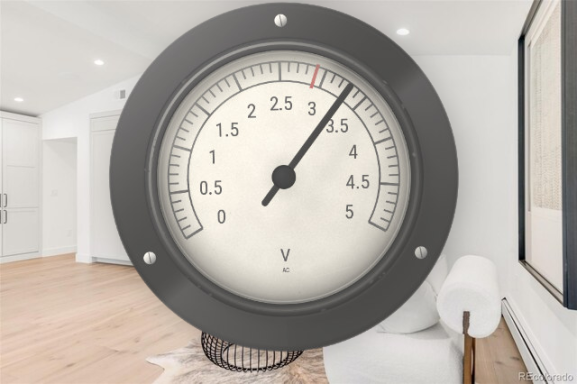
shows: 3.3 V
